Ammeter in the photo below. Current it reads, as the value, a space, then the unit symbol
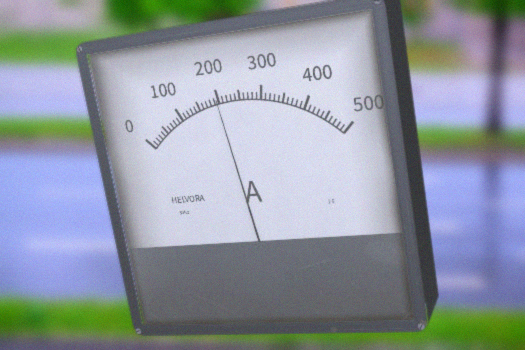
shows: 200 A
